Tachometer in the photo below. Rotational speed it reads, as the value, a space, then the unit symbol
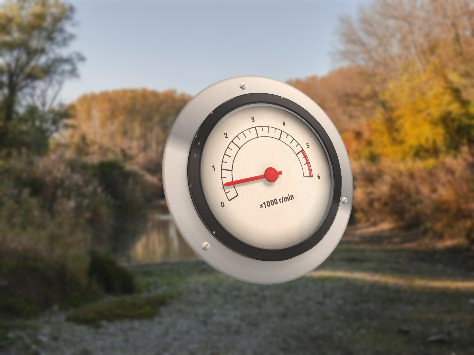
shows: 500 rpm
